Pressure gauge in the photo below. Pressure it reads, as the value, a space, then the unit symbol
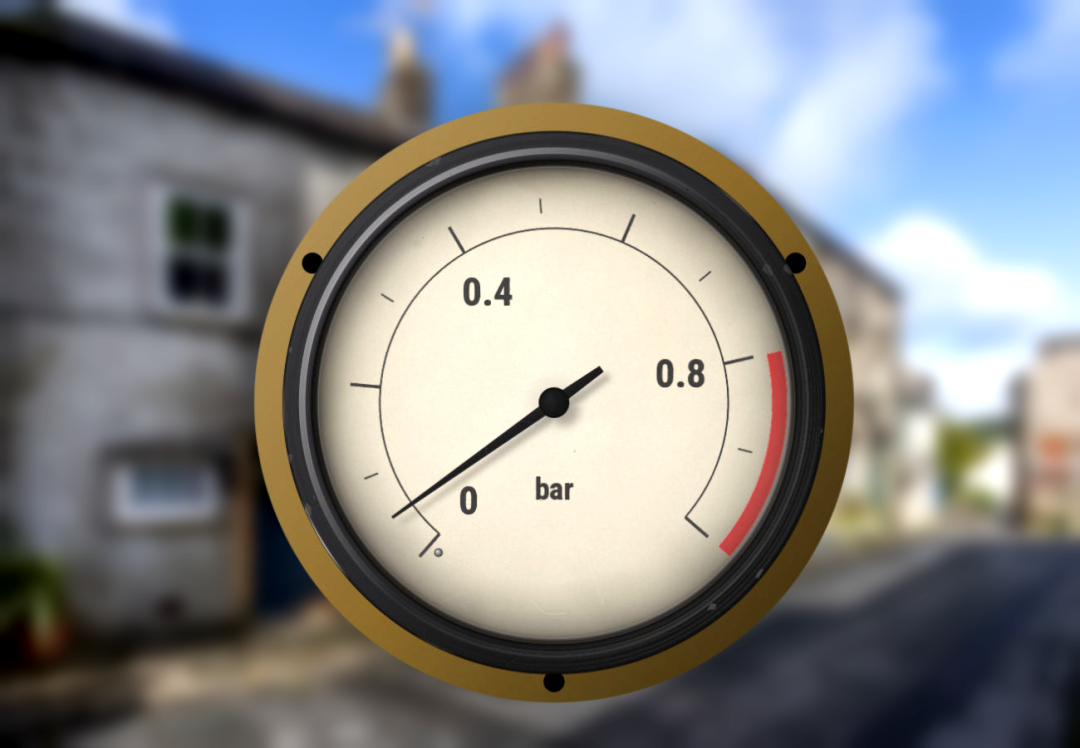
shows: 0.05 bar
